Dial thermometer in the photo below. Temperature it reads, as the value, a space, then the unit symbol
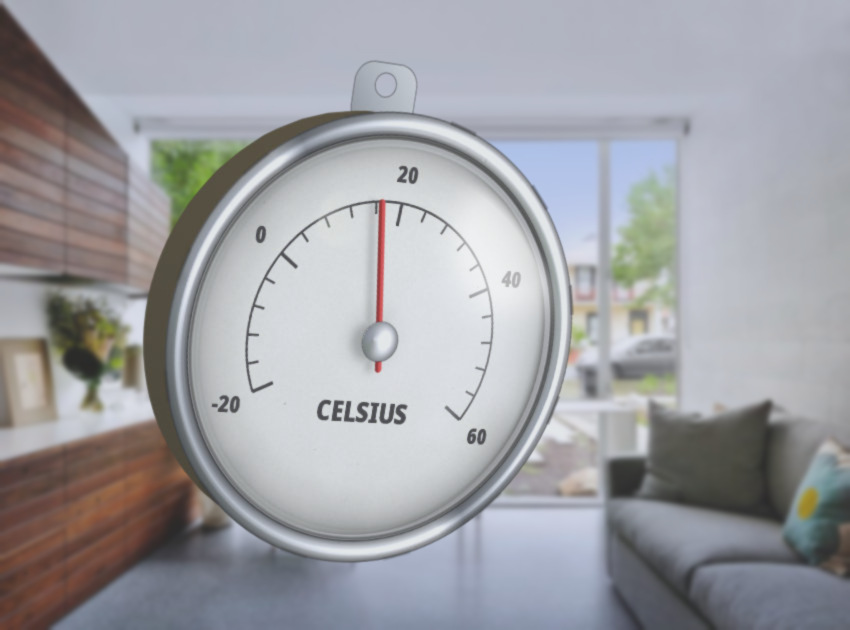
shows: 16 °C
